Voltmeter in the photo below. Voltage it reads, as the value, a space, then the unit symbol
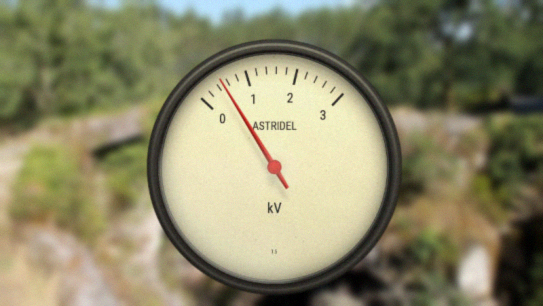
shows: 0.5 kV
